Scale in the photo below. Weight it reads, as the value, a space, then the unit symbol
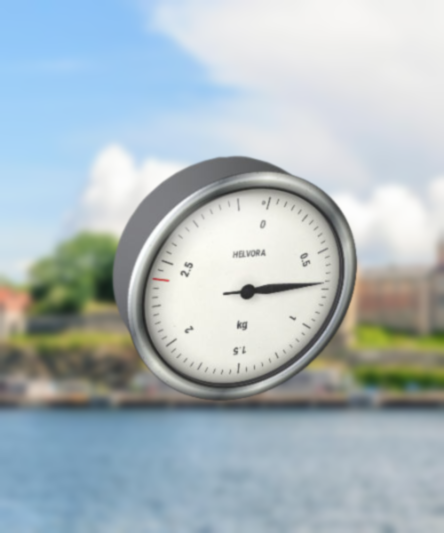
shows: 0.7 kg
